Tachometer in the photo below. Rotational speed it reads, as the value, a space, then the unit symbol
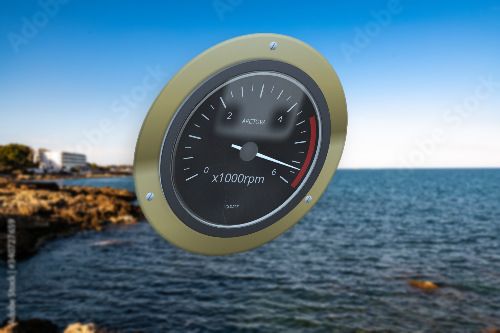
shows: 5625 rpm
